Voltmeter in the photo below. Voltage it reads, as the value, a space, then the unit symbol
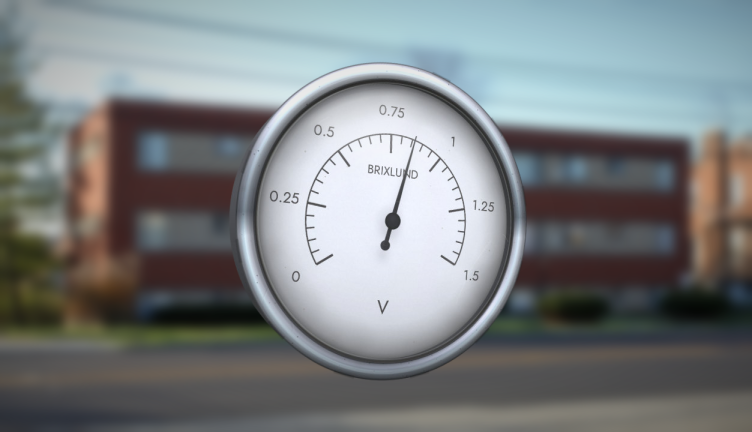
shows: 0.85 V
